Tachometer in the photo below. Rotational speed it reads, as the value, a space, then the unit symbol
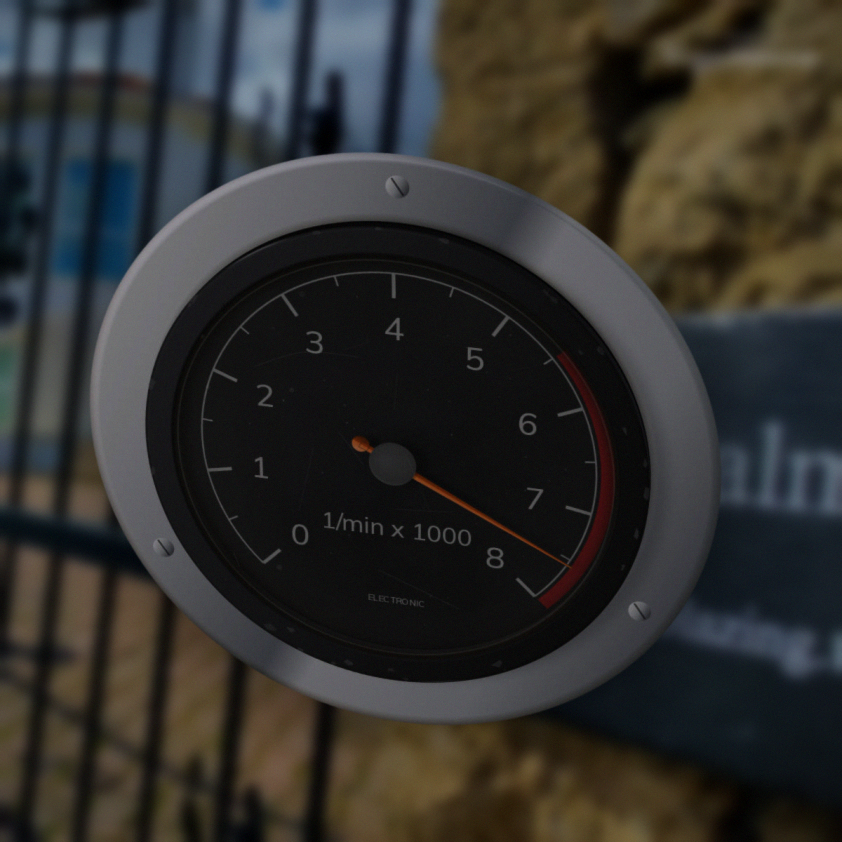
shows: 7500 rpm
